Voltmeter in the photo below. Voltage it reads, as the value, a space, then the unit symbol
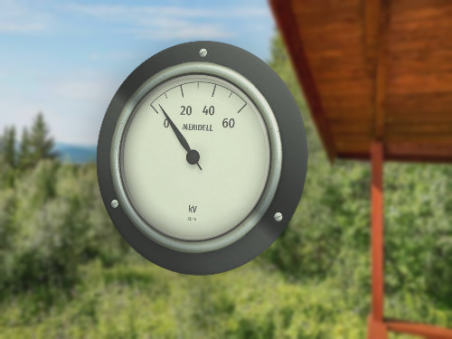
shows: 5 kV
